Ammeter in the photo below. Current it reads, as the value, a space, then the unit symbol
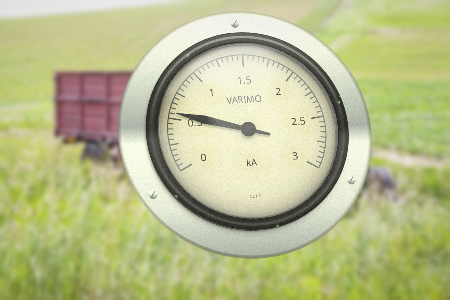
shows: 0.55 kA
